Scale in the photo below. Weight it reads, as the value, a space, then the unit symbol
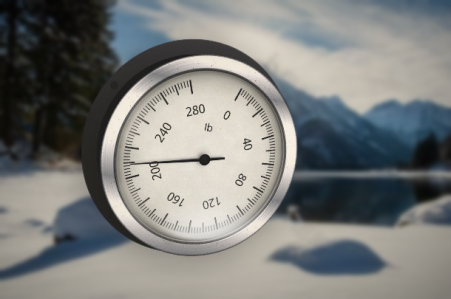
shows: 210 lb
